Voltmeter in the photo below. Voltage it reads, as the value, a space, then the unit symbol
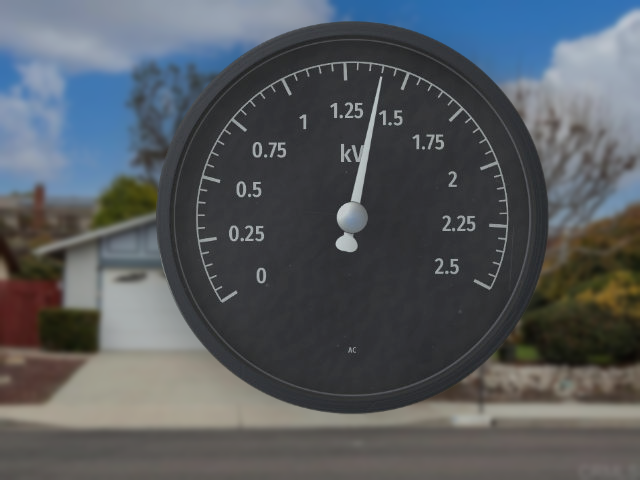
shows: 1.4 kV
